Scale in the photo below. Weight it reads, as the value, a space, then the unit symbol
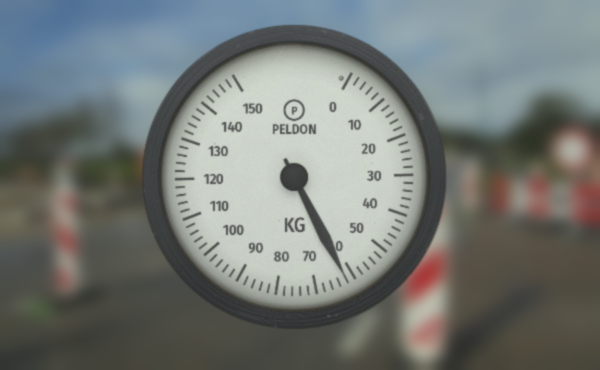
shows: 62 kg
